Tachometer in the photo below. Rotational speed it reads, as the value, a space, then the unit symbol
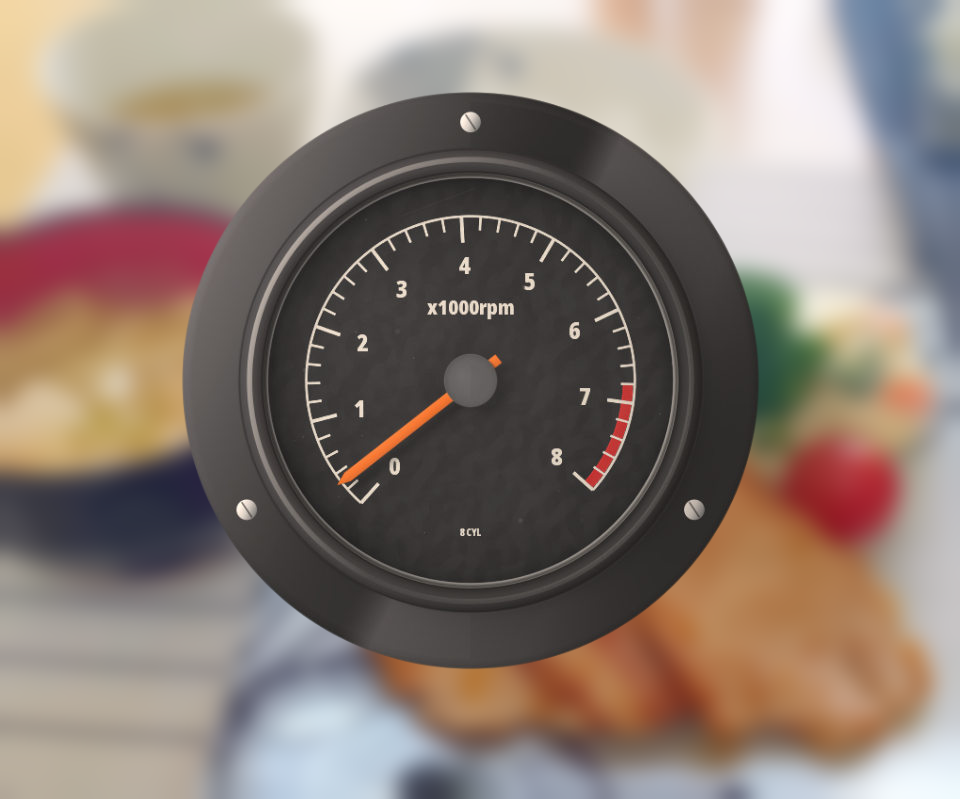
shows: 300 rpm
